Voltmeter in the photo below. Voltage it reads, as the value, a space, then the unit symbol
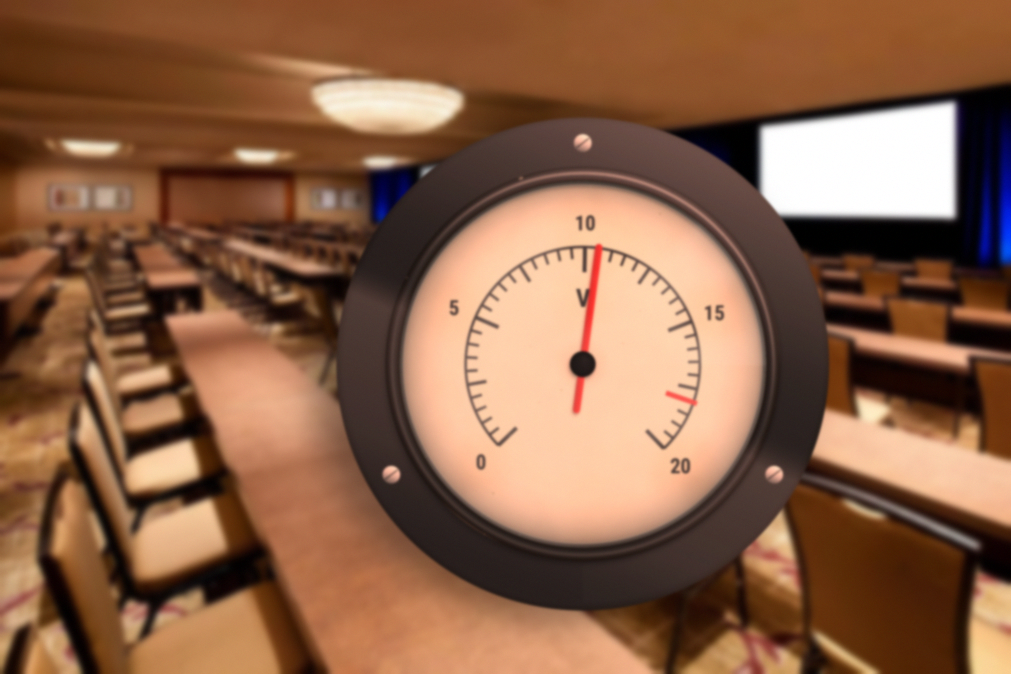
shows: 10.5 V
